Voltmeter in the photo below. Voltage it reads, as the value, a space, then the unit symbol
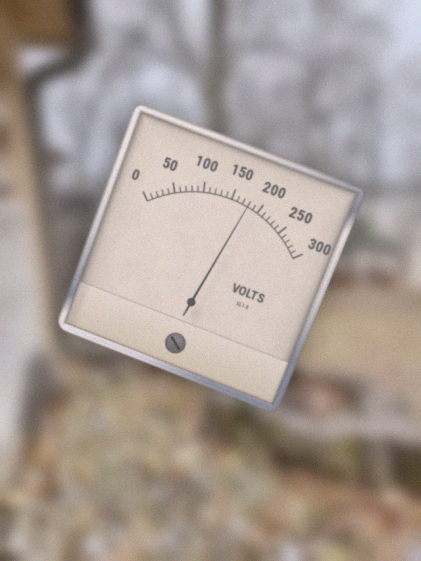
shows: 180 V
